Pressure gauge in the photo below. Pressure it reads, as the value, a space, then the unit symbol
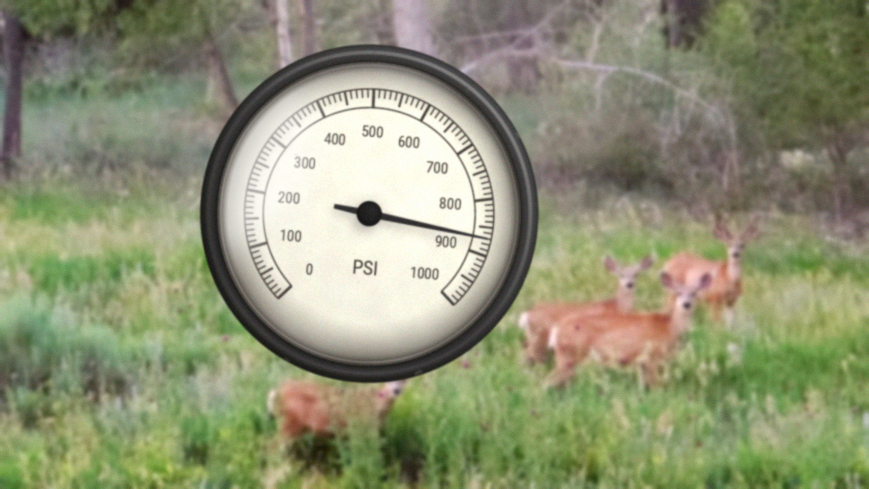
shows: 870 psi
